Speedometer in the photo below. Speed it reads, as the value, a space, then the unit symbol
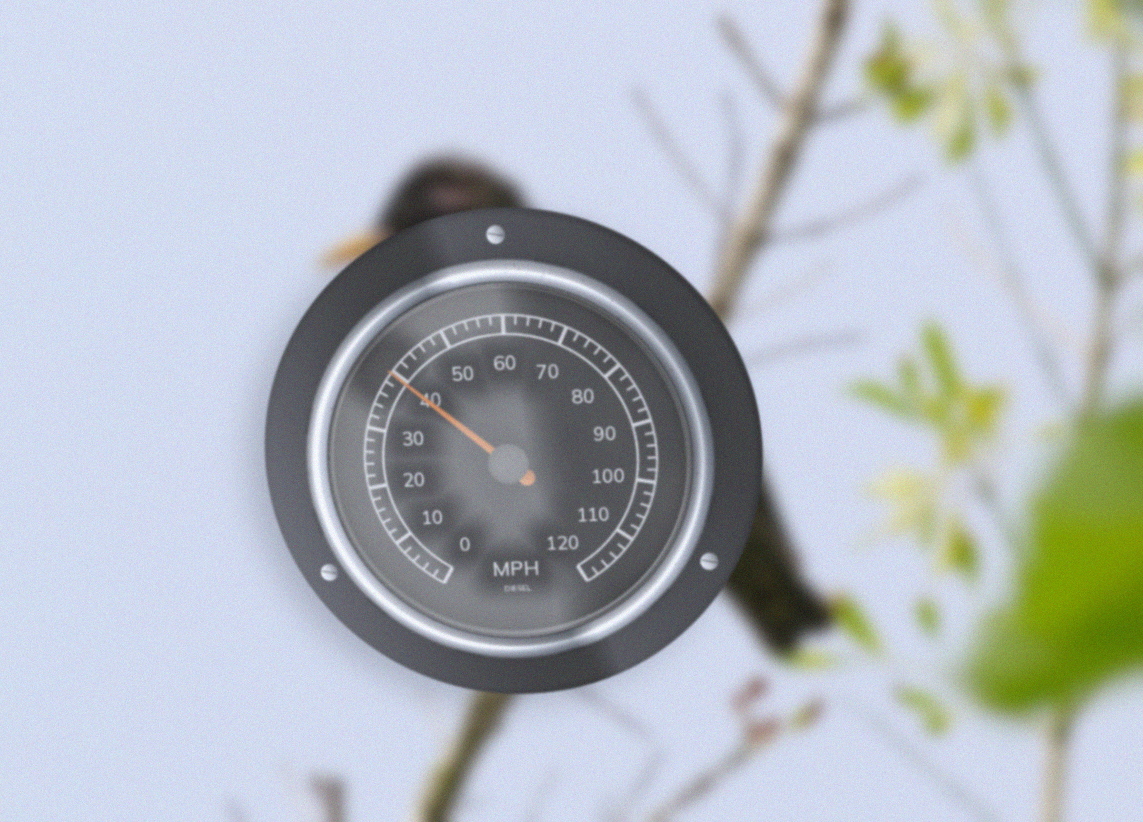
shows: 40 mph
